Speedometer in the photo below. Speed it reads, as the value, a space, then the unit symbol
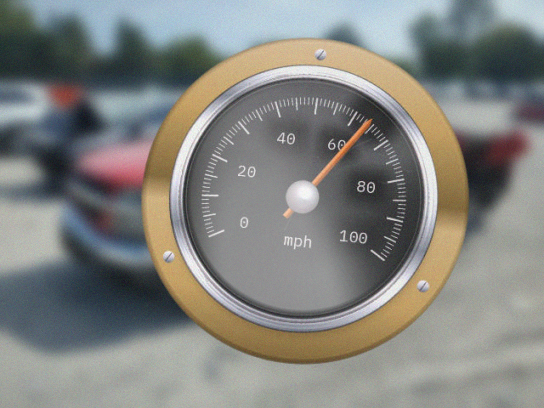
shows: 64 mph
